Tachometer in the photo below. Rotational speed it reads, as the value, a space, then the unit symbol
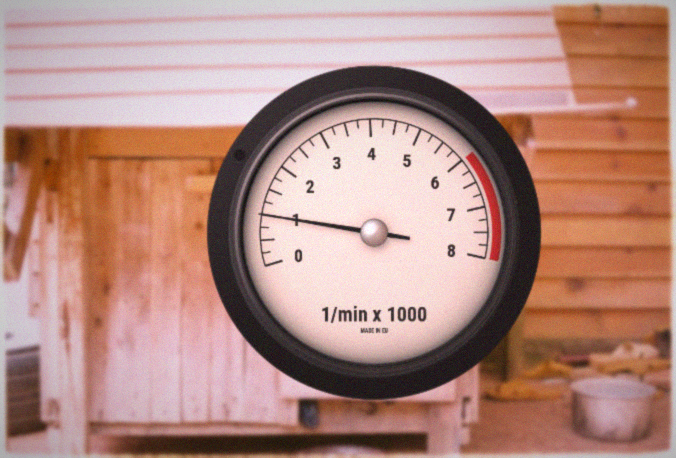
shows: 1000 rpm
